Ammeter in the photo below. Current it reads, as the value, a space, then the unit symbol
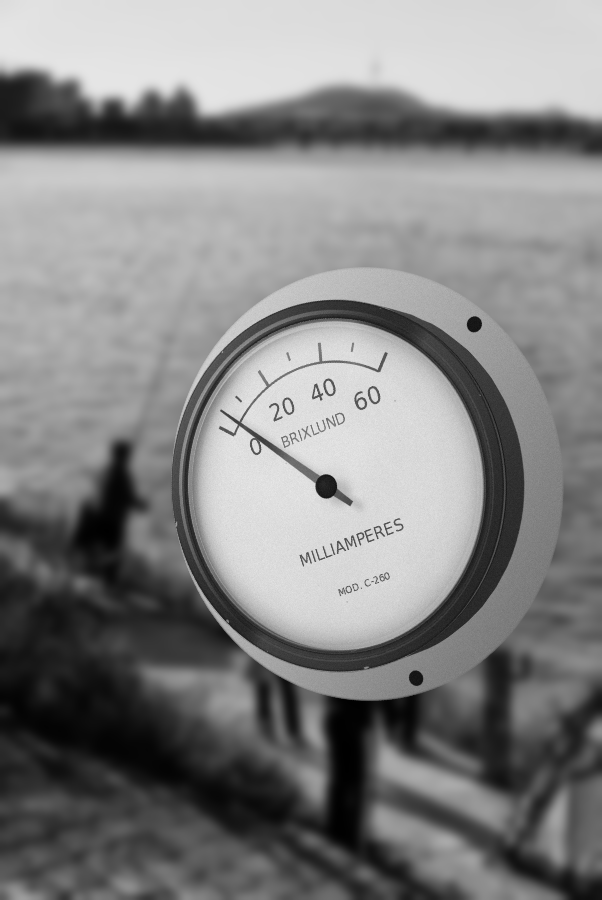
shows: 5 mA
